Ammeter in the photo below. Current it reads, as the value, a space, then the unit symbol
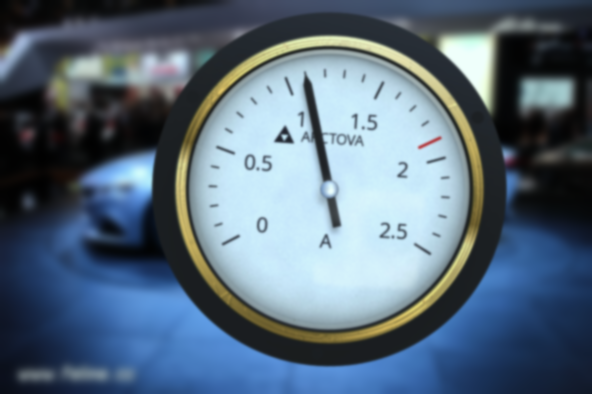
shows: 1.1 A
